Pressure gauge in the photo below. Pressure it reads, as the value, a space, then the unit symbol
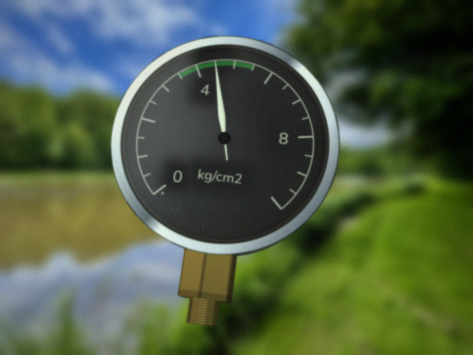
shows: 4.5 kg/cm²
